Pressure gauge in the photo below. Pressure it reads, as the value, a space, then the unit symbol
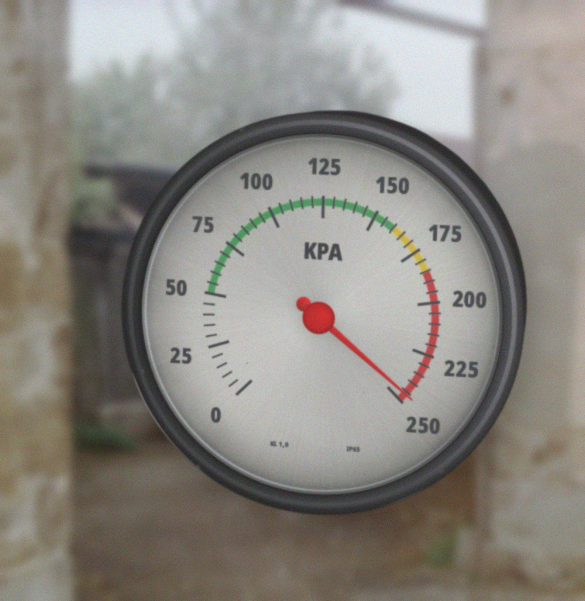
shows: 245 kPa
